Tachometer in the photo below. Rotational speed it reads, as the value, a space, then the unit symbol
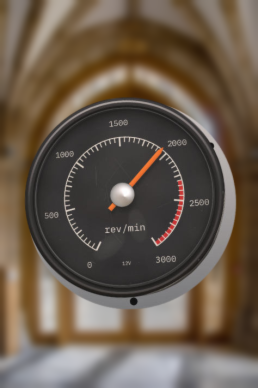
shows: 1950 rpm
